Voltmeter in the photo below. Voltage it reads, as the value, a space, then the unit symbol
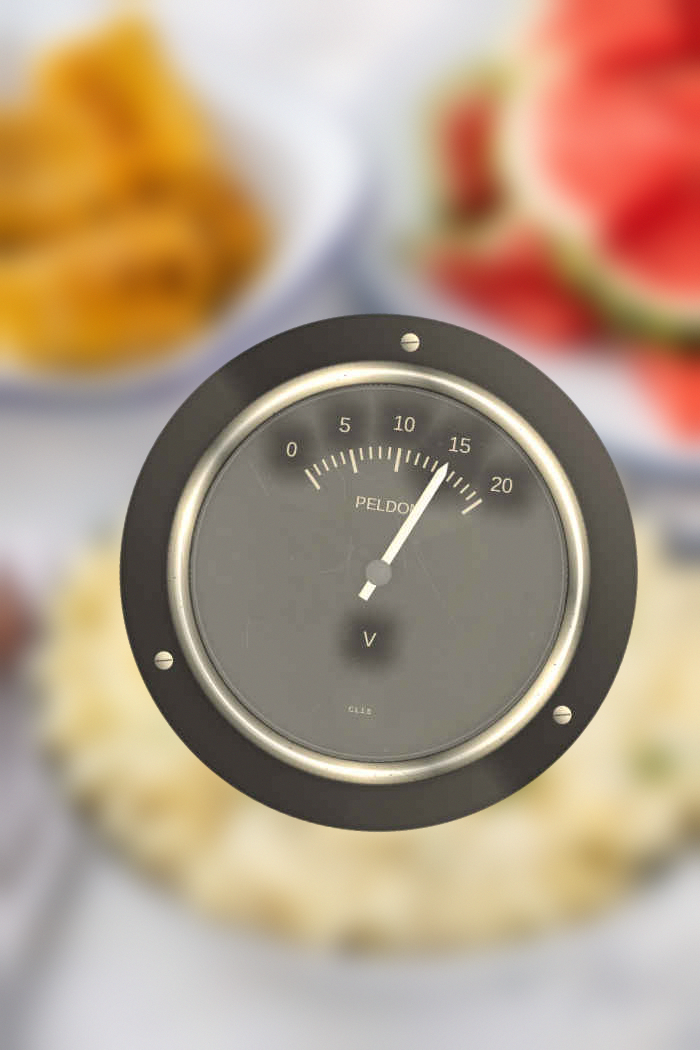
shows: 15 V
